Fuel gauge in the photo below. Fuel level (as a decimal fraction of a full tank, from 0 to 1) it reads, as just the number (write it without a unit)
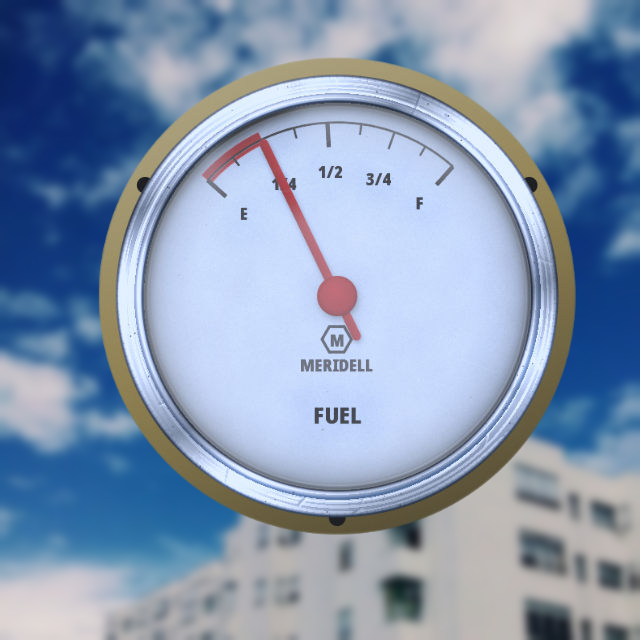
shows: 0.25
